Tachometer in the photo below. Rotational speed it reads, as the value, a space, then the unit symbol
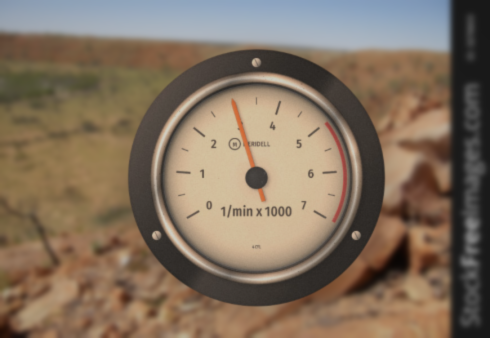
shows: 3000 rpm
